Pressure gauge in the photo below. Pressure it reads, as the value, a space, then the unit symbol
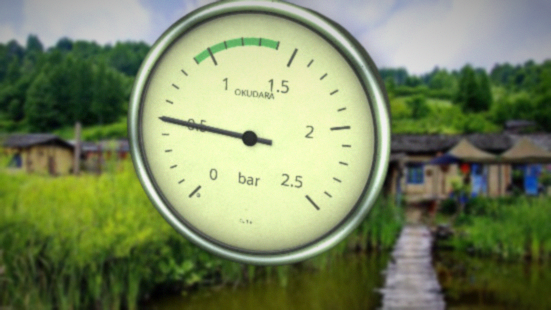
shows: 0.5 bar
